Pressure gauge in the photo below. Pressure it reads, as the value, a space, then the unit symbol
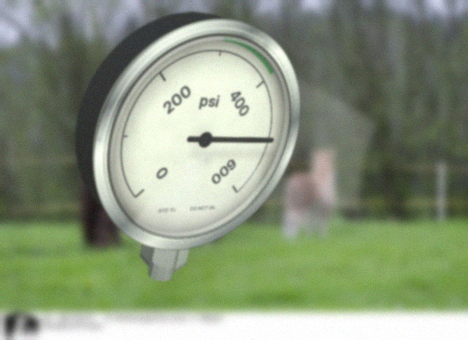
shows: 500 psi
